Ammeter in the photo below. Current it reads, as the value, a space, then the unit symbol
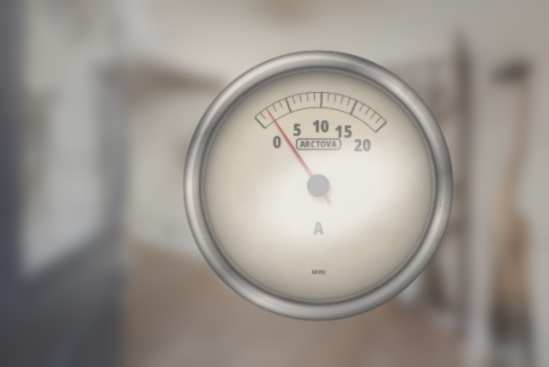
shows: 2 A
